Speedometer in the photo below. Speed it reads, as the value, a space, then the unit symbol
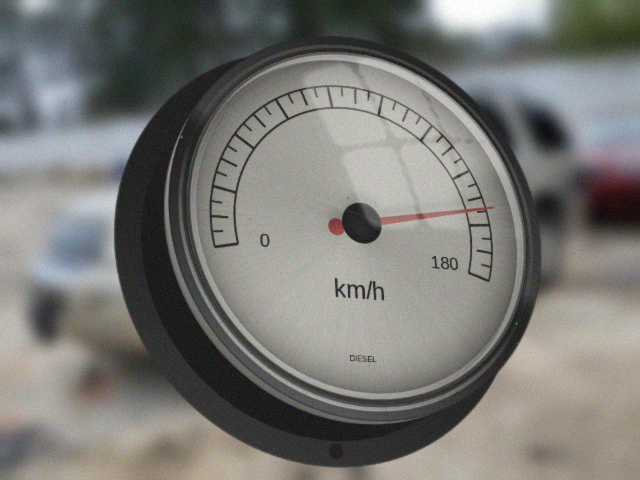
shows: 155 km/h
